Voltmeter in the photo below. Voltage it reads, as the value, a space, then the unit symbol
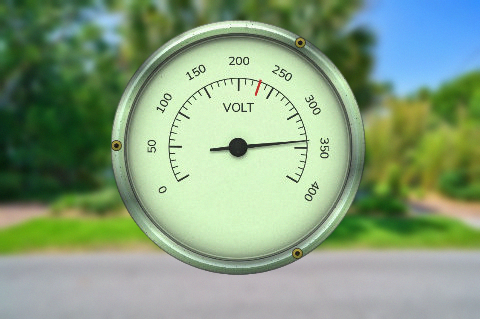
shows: 340 V
